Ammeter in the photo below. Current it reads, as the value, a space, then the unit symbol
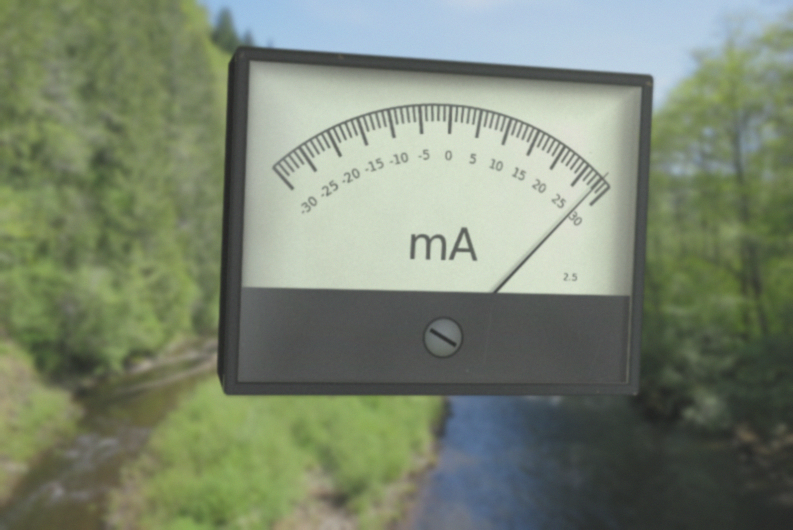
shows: 28 mA
